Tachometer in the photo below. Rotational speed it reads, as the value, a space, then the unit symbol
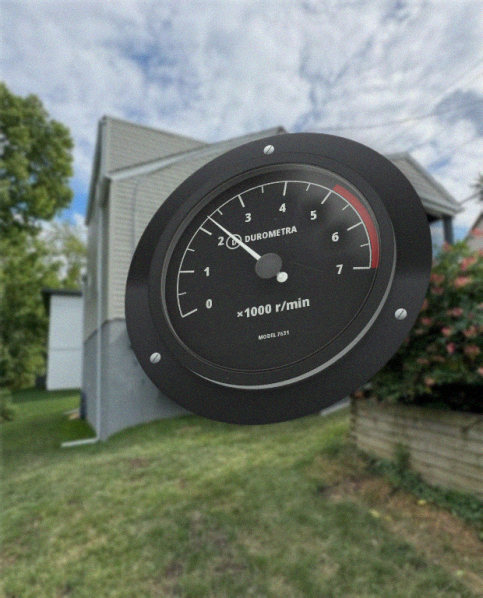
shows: 2250 rpm
